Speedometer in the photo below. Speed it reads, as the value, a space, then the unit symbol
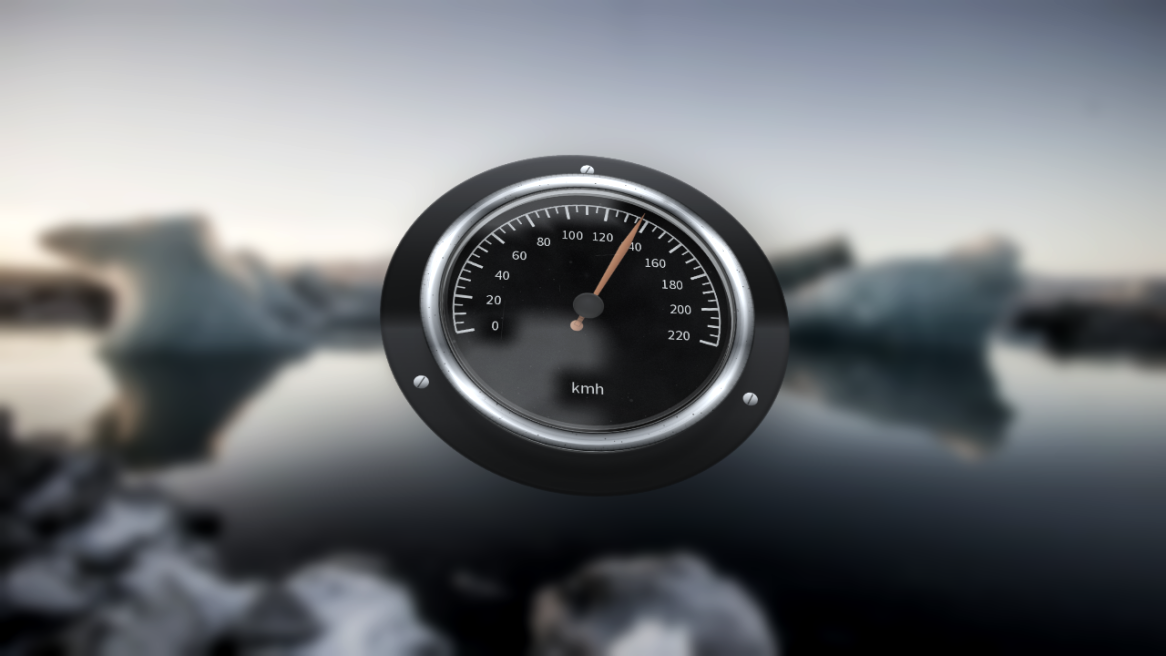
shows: 137.5 km/h
